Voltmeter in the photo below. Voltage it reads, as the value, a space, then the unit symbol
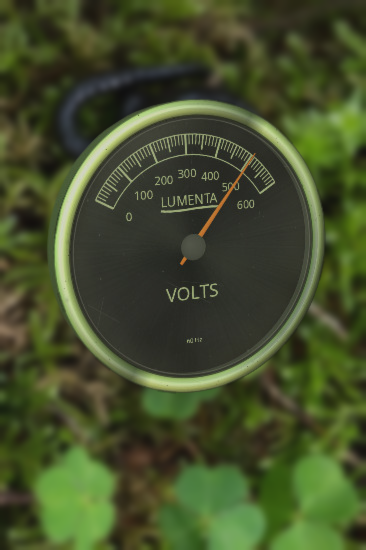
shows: 500 V
